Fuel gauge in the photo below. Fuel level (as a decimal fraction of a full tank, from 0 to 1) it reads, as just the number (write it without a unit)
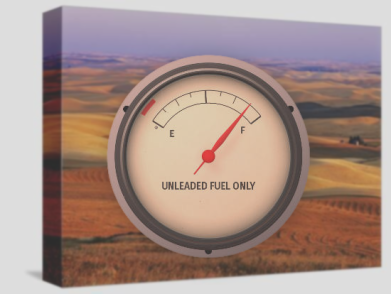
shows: 0.875
